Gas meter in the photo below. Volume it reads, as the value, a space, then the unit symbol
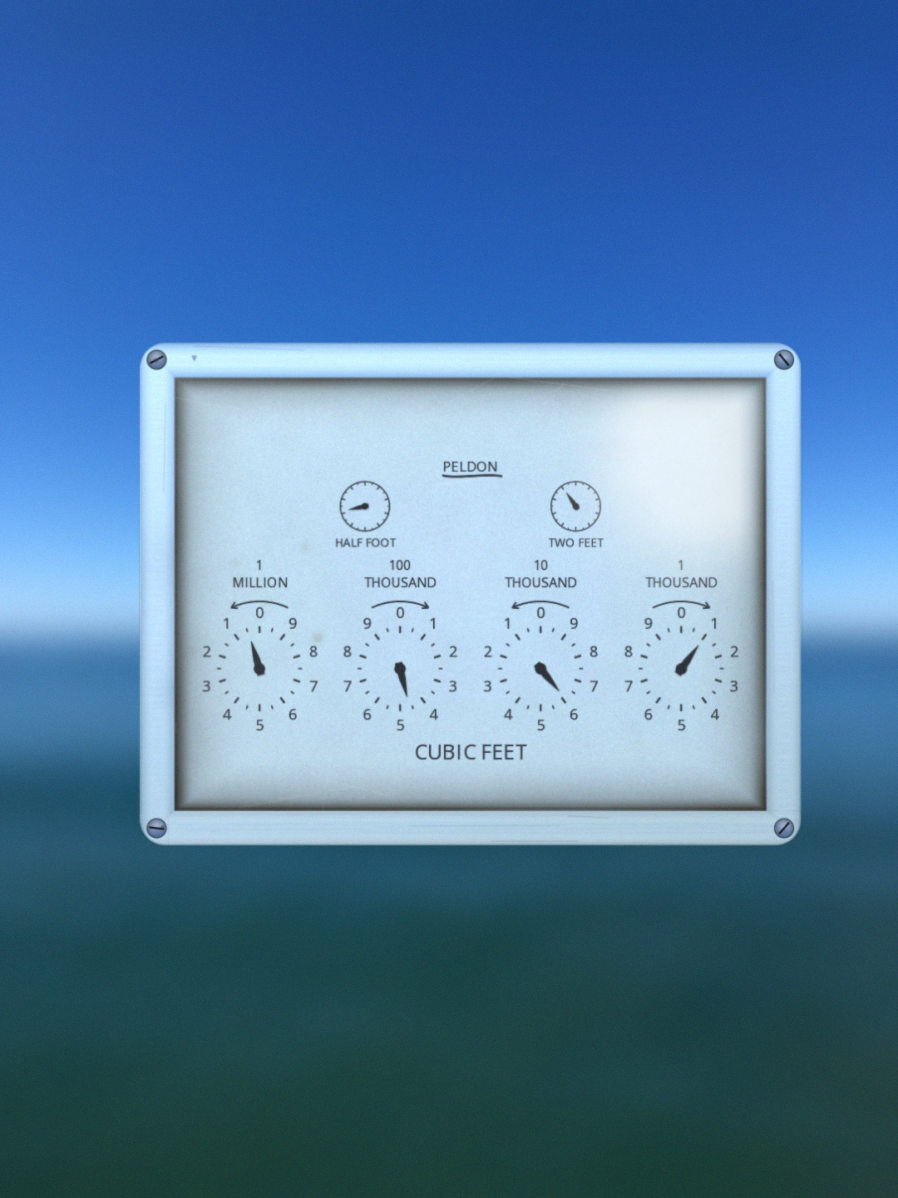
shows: 46100 ft³
